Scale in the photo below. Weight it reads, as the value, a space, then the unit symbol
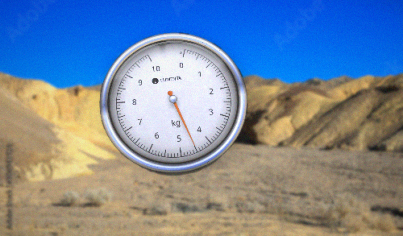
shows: 4.5 kg
